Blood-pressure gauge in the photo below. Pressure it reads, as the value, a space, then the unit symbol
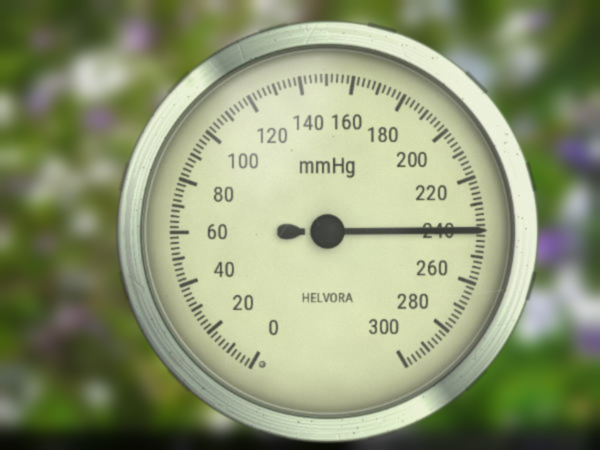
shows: 240 mmHg
